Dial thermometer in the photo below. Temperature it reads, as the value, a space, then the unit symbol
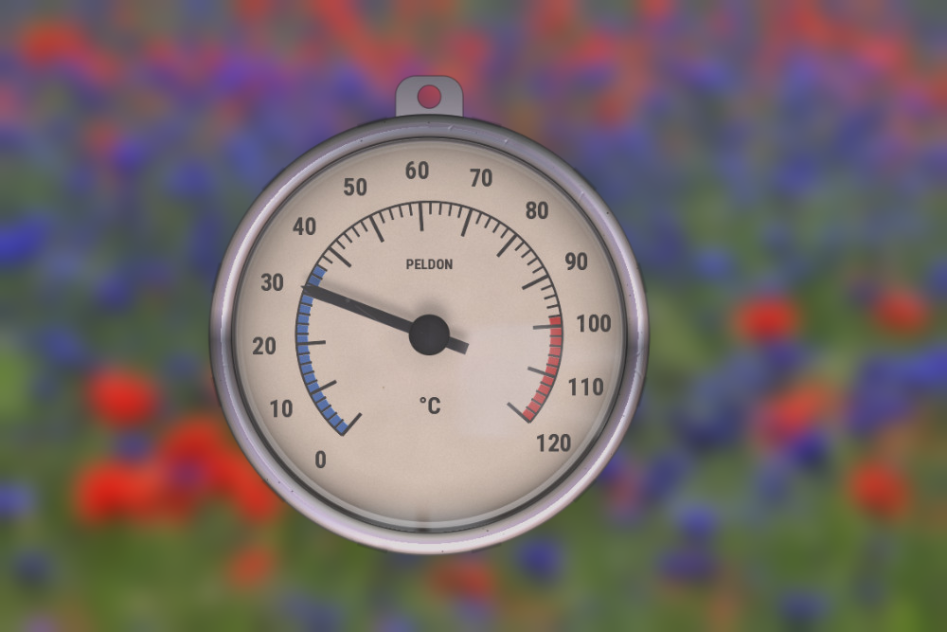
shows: 31 °C
